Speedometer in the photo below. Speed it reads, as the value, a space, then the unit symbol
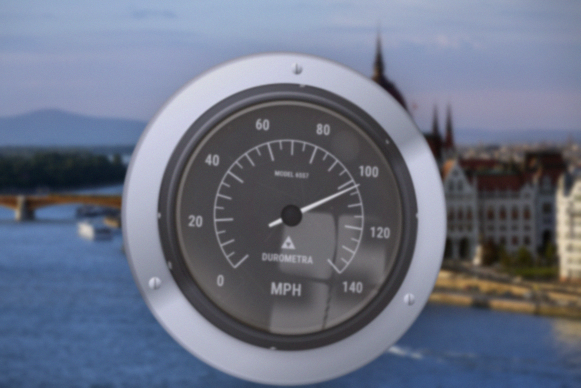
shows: 102.5 mph
